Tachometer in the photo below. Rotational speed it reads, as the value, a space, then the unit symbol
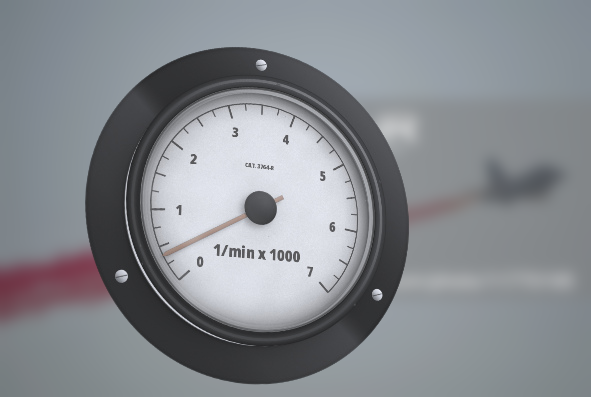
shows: 375 rpm
